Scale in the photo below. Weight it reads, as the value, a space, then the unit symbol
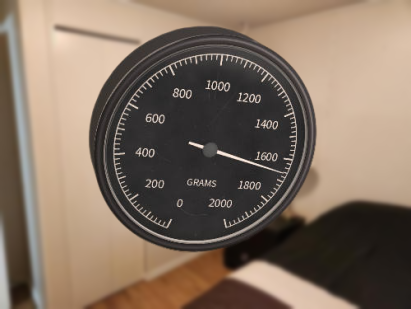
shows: 1660 g
